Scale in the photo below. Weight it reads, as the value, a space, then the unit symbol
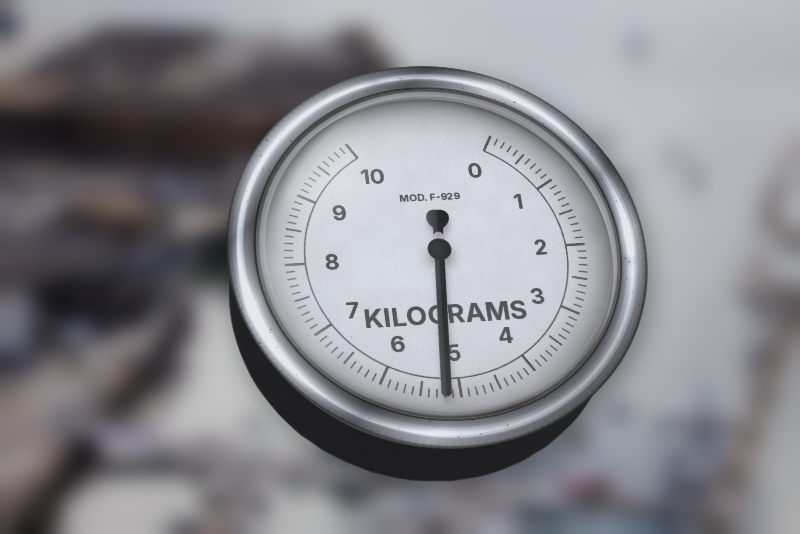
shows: 5.2 kg
